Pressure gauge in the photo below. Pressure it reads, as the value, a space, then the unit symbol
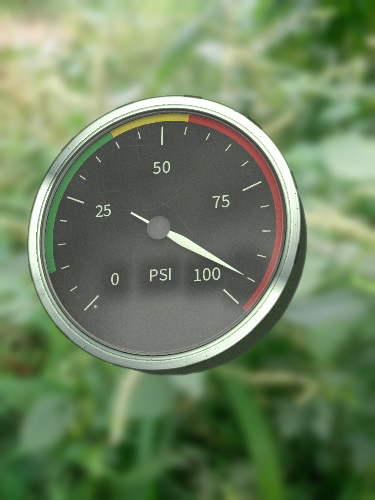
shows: 95 psi
